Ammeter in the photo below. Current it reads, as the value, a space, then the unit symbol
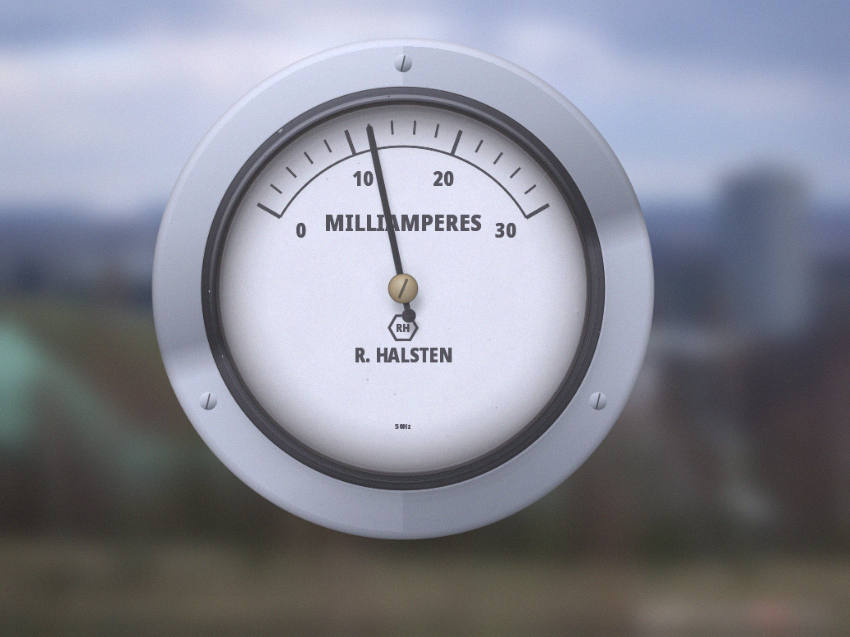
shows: 12 mA
